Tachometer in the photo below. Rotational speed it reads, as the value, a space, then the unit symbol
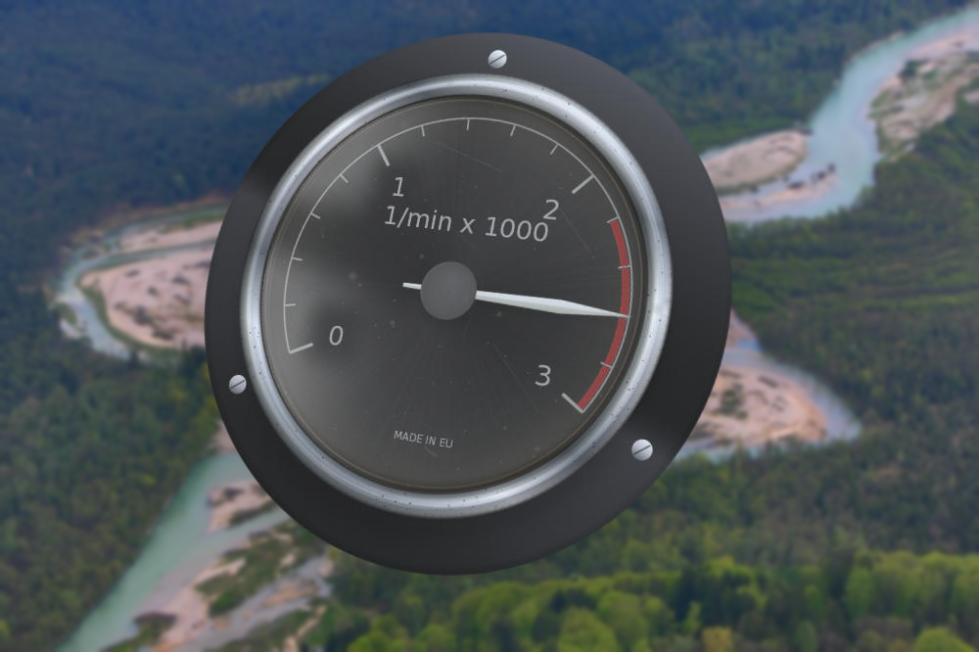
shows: 2600 rpm
